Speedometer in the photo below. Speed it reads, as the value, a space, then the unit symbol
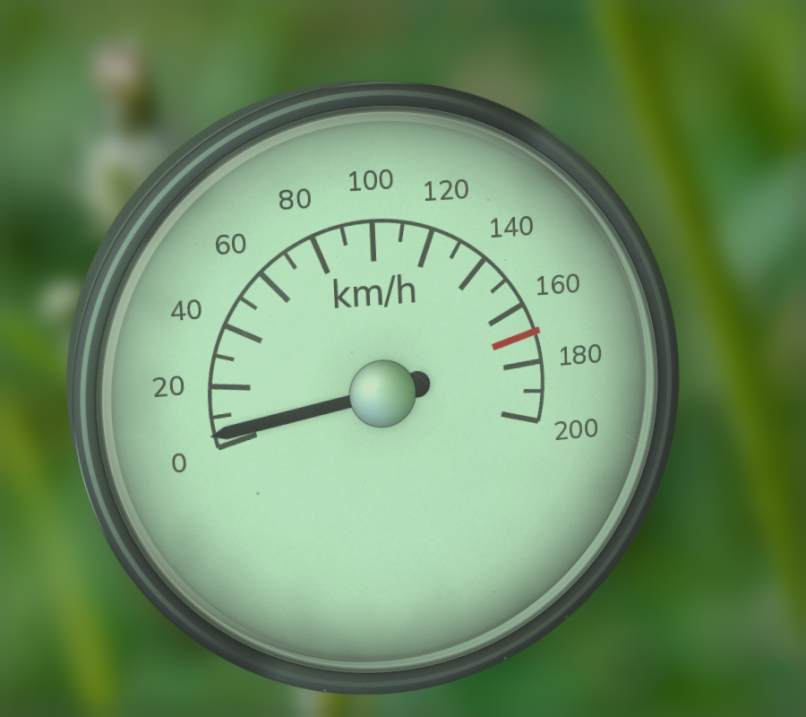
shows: 5 km/h
